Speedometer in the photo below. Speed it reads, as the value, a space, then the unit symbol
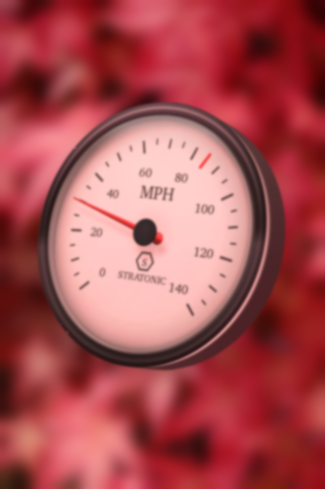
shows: 30 mph
